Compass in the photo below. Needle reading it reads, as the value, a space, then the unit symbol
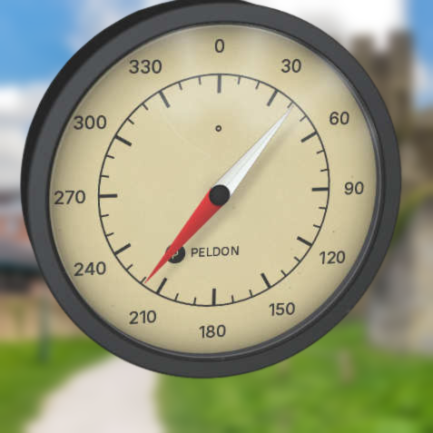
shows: 220 °
